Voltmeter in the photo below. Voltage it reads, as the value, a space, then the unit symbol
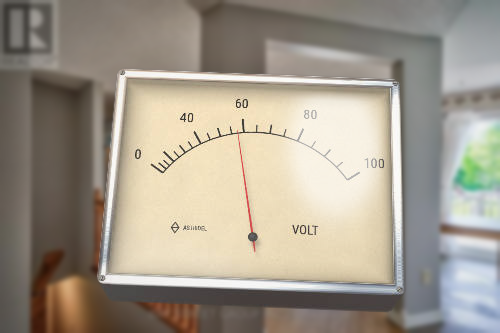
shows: 57.5 V
